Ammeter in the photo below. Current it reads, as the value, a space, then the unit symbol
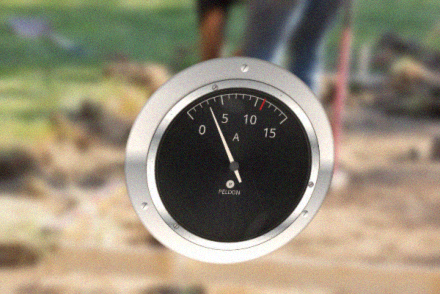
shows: 3 A
